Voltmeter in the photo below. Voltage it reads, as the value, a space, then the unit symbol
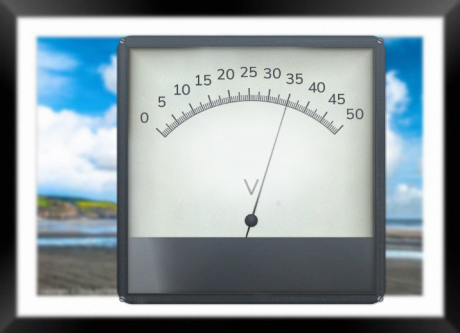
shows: 35 V
